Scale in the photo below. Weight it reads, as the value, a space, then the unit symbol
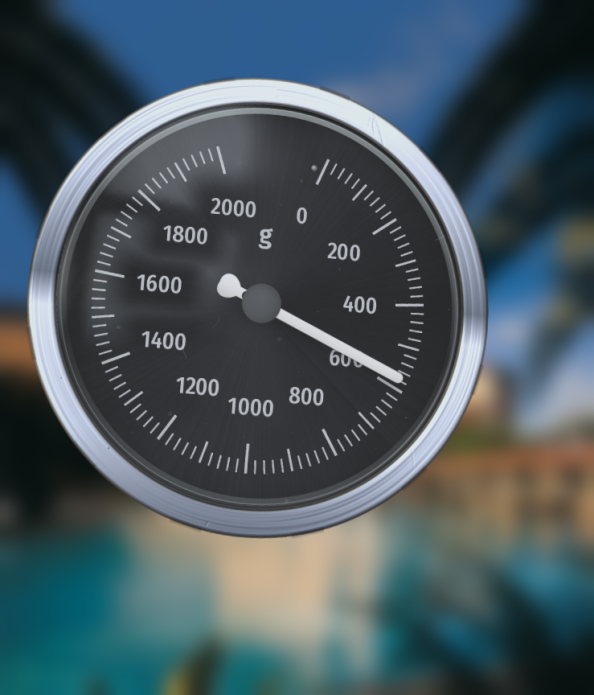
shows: 580 g
